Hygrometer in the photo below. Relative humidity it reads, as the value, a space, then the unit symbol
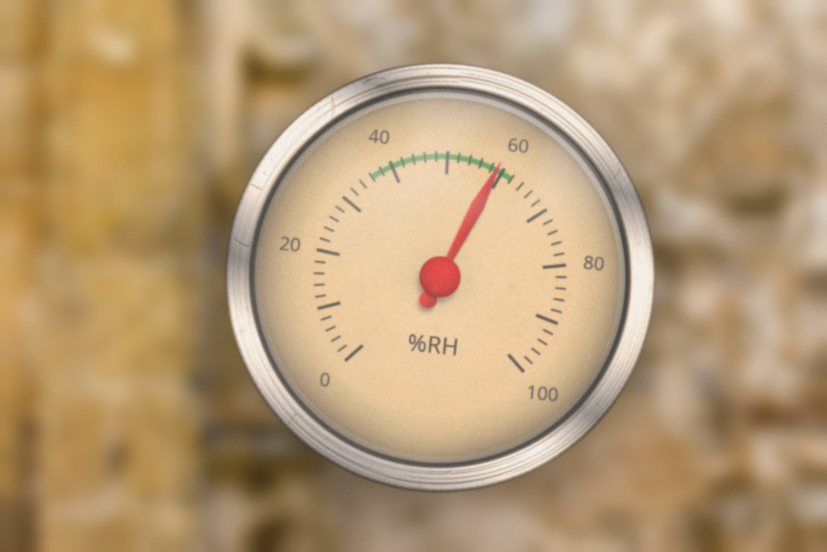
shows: 59 %
